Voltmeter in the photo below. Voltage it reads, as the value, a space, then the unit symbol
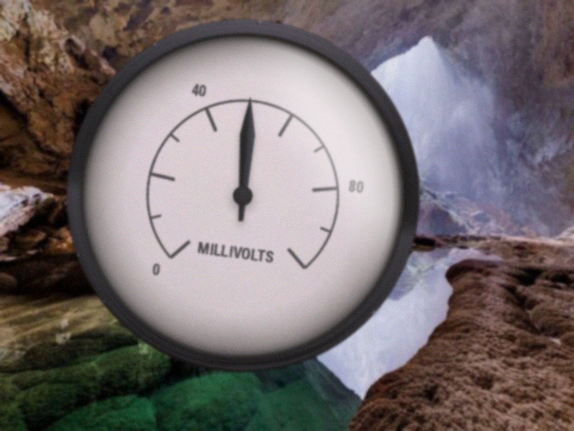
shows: 50 mV
